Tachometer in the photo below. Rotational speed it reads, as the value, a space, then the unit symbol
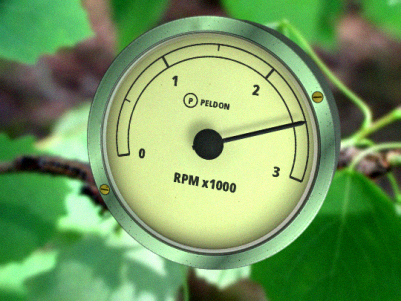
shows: 2500 rpm
